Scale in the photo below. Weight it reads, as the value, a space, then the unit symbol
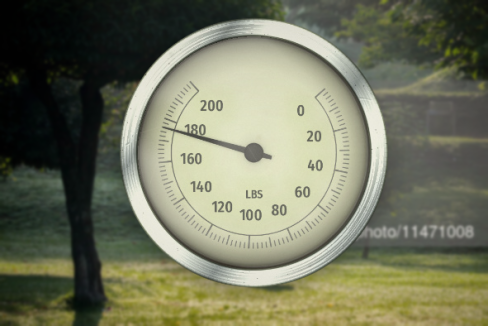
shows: 176 lb
